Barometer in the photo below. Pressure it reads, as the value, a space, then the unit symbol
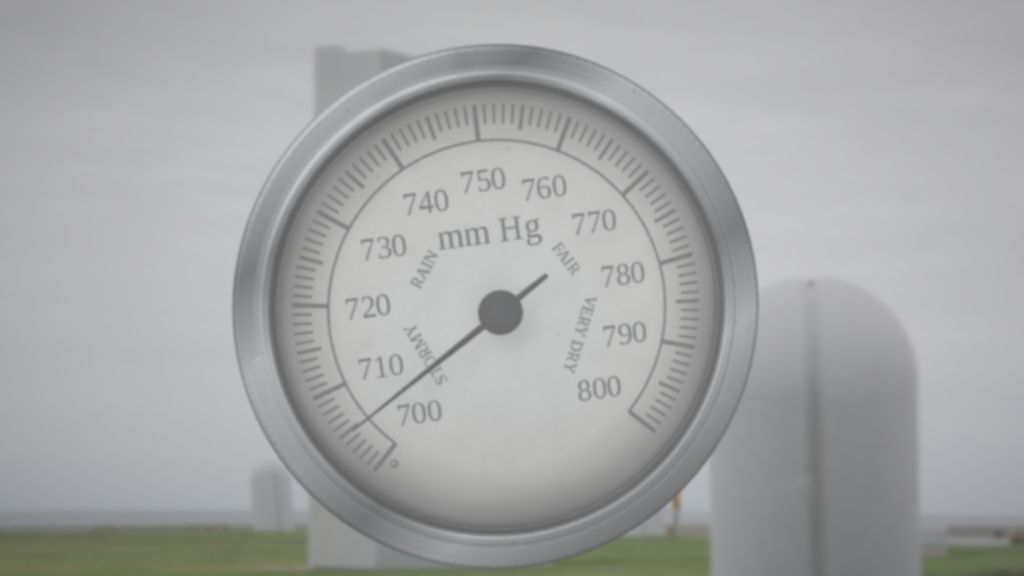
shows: 705 mmHg
